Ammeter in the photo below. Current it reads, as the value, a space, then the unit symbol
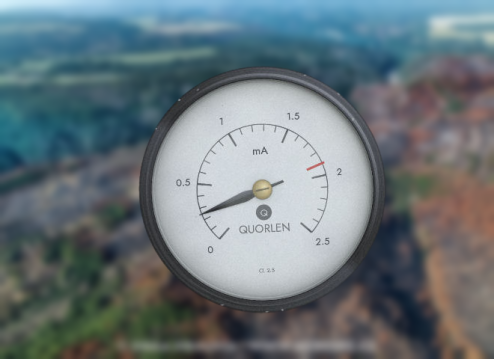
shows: 0.25 mA
